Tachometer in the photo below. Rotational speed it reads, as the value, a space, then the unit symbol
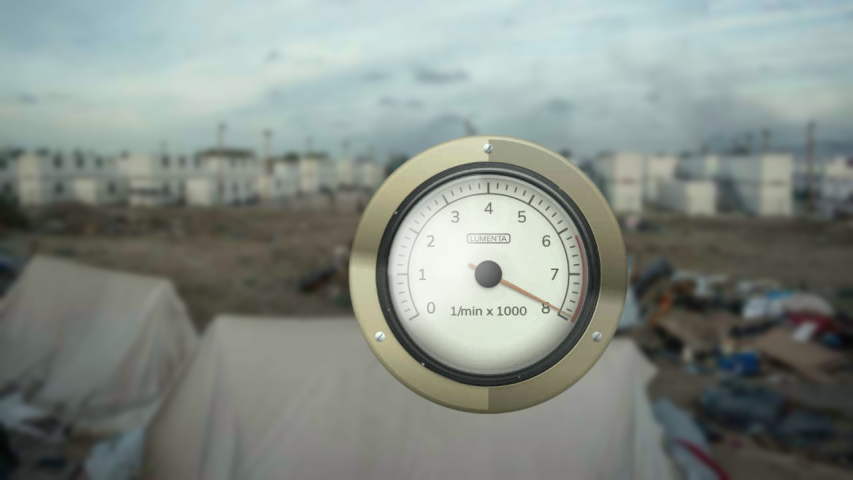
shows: 7900 rpm
